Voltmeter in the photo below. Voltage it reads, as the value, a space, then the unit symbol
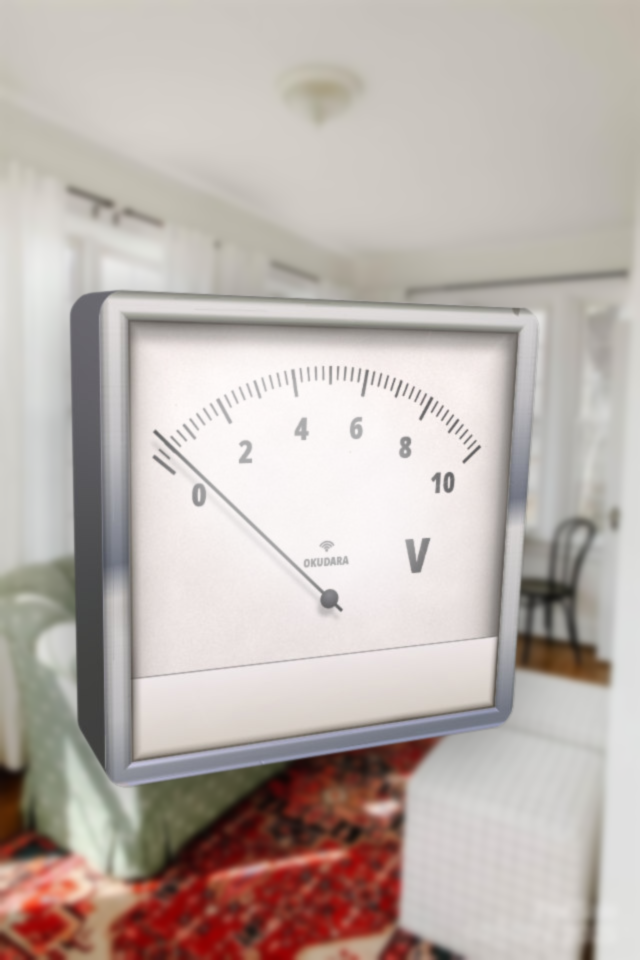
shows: 0.4 V
